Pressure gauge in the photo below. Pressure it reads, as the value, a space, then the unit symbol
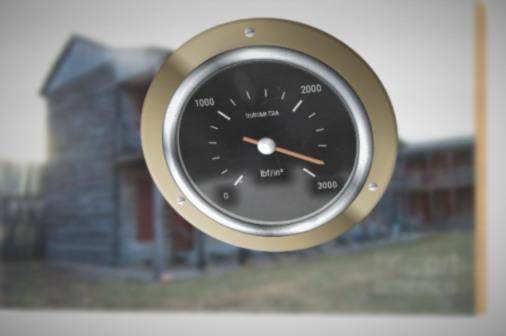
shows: 2800 psi
